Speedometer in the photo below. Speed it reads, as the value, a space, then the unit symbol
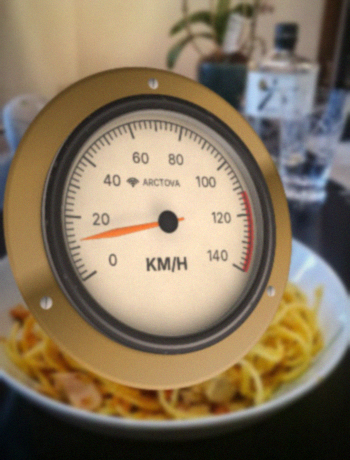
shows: 12 km/h
